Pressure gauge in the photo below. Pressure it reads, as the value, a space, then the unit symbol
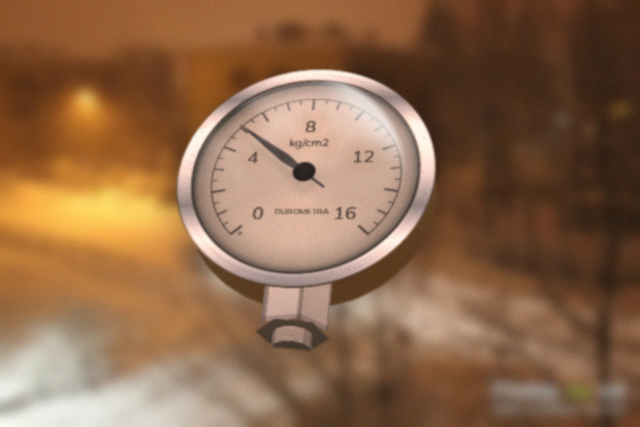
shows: 5 kg/cm²
